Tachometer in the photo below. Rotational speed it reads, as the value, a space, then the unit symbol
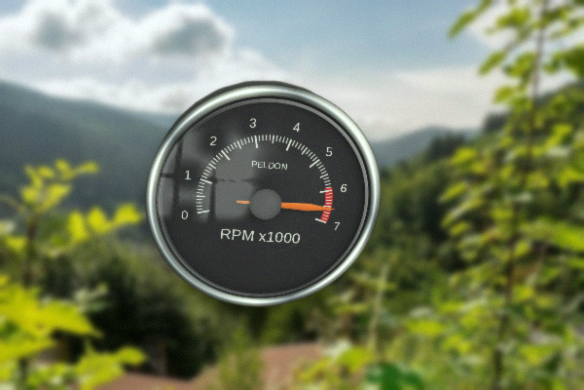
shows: 6500 rpm
